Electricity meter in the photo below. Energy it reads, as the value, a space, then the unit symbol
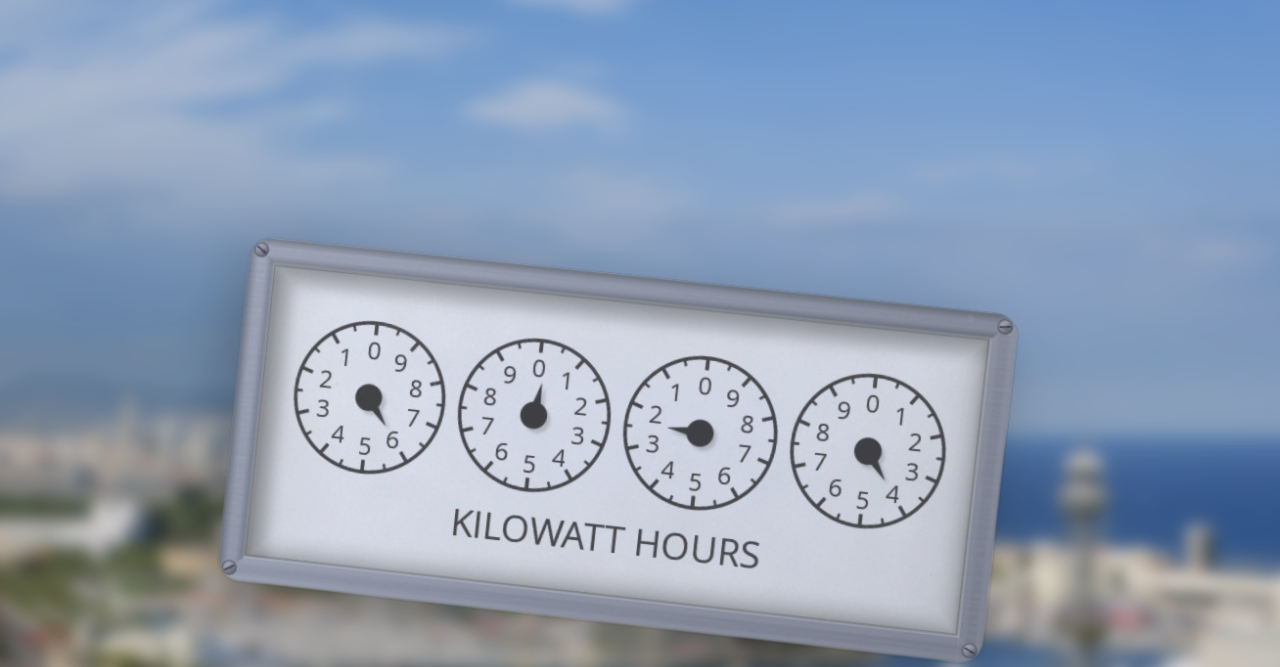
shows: 6024 kWh
